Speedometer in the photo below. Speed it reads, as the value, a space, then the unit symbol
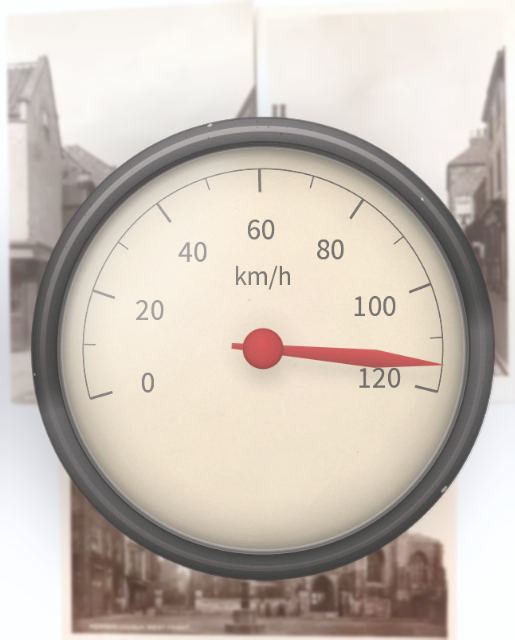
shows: 115 km/h
